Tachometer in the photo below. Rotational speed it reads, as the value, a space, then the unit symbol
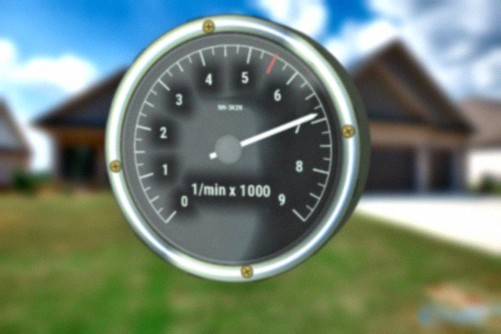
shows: 6875 rpm
